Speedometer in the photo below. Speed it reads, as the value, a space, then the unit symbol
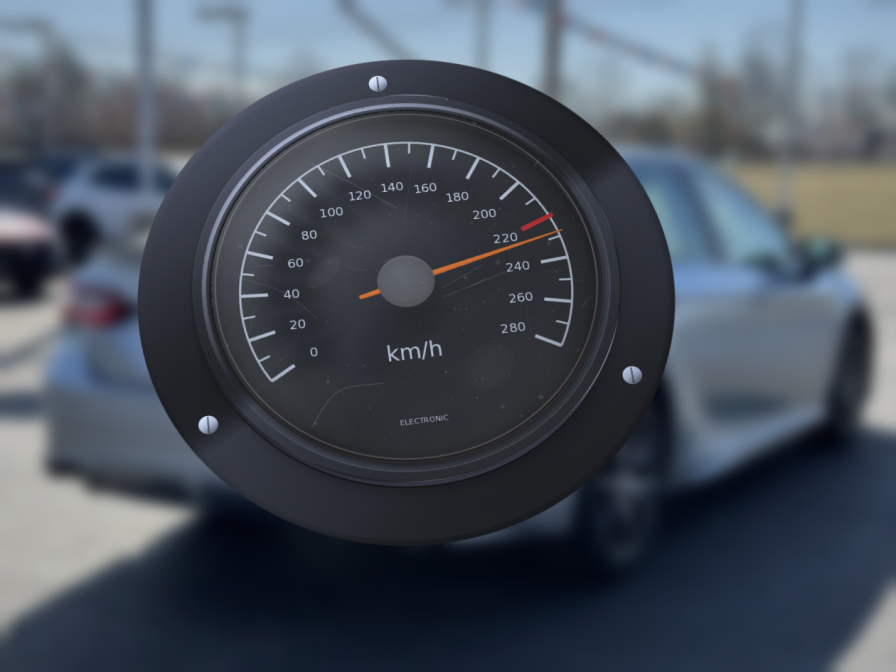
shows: 230 km/h
